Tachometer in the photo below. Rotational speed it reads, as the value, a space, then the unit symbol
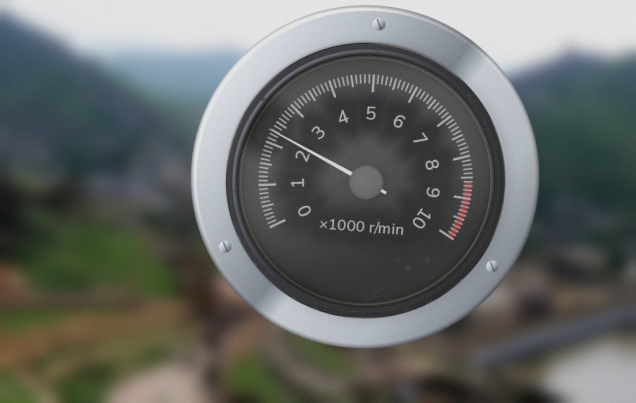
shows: 2300 rpm
